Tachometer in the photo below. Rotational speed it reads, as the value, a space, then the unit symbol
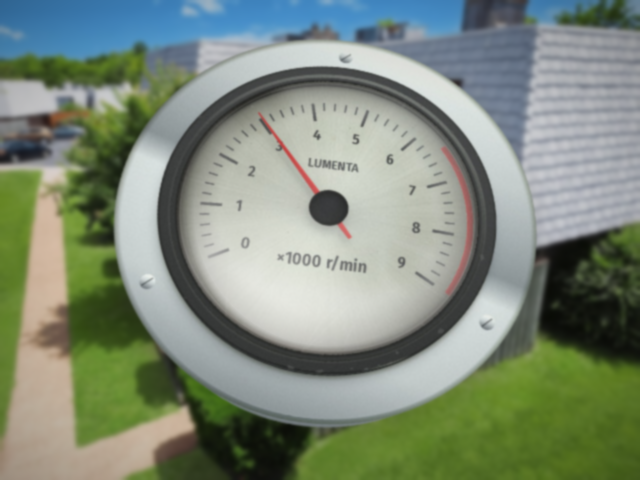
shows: 3000 rpm
